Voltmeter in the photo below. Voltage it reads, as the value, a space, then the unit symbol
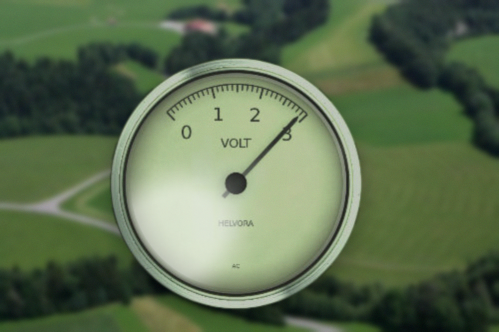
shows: 2.9 V
